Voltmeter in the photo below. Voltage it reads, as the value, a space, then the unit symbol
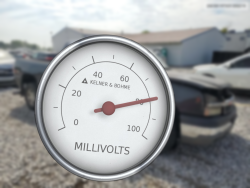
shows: 80 mV
